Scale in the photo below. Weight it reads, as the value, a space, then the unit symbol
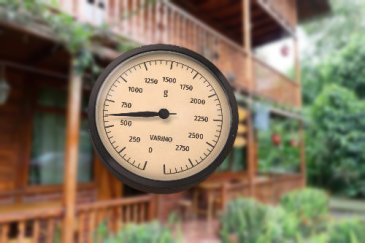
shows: 600 g
